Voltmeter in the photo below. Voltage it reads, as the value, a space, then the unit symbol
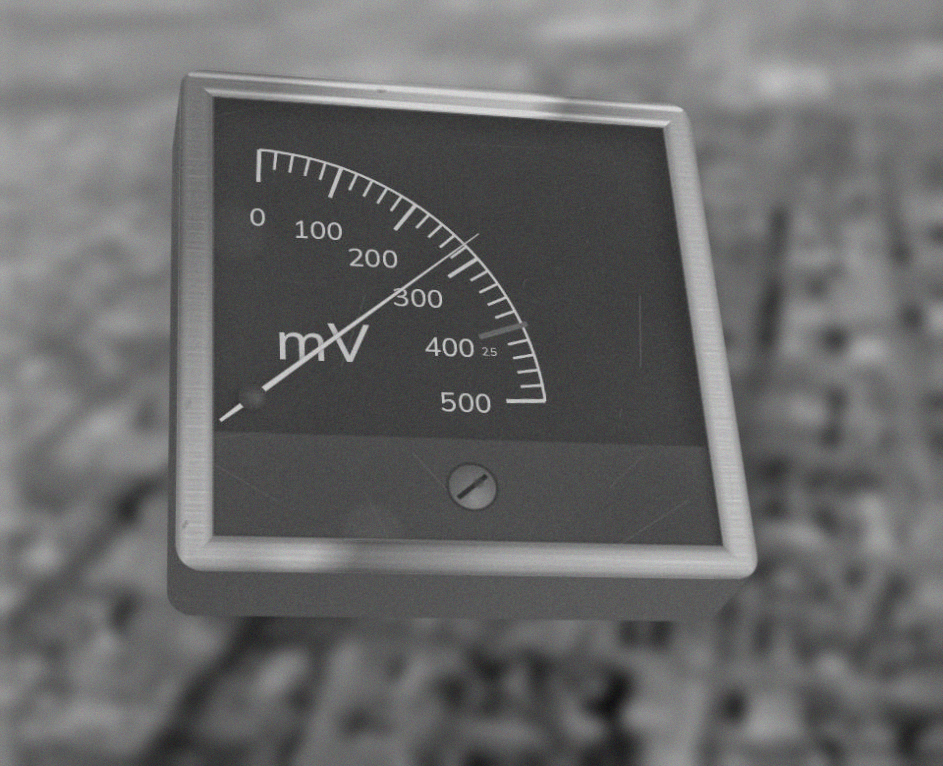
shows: 280 mV
